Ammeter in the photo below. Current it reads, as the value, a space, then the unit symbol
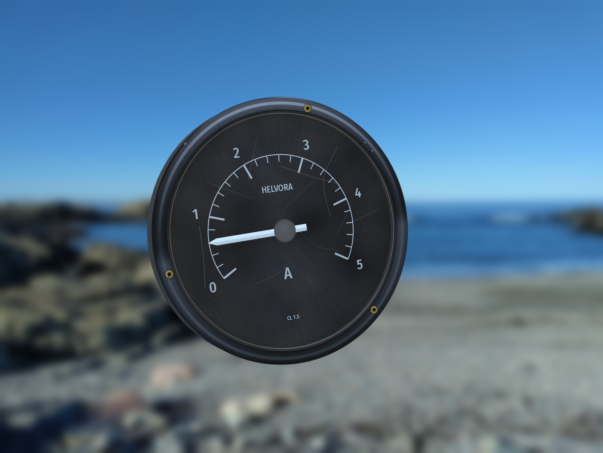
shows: 0.6 A
